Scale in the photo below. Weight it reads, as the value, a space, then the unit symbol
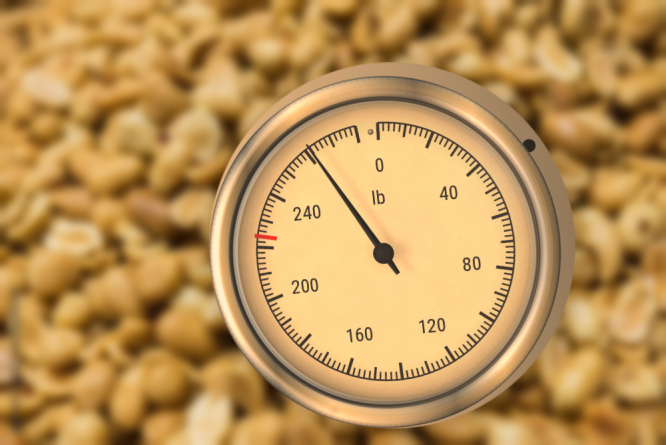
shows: 262 lb
